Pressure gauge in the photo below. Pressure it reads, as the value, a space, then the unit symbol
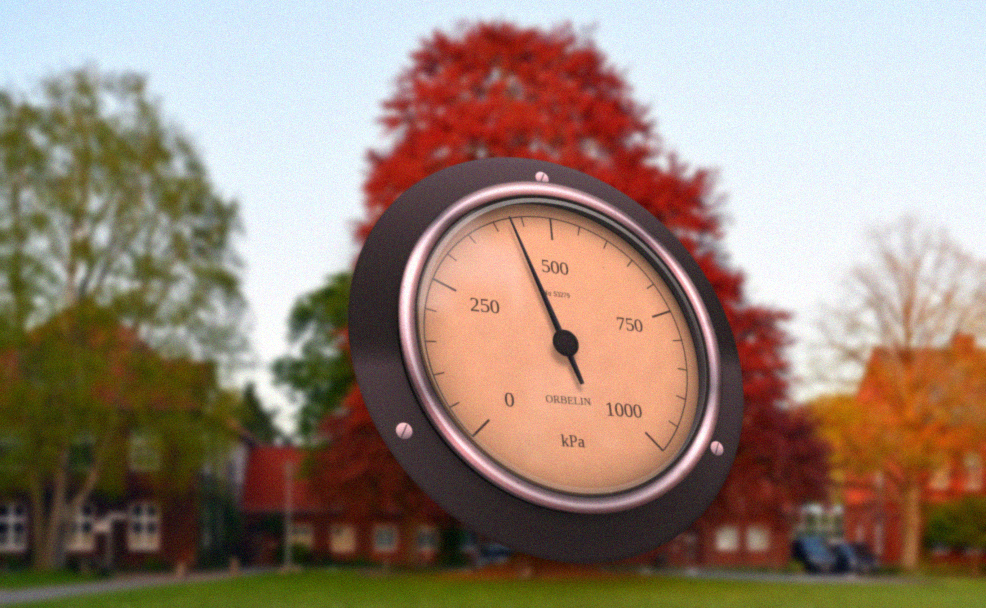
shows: 425 kPa
